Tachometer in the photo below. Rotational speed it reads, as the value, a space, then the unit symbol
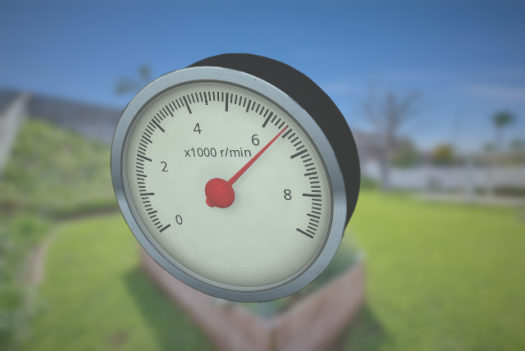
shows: 6400 rpm
